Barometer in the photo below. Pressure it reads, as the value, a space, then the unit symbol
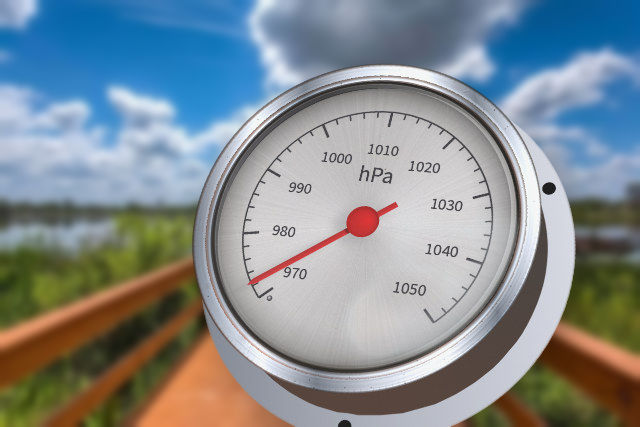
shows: 972 hPa
